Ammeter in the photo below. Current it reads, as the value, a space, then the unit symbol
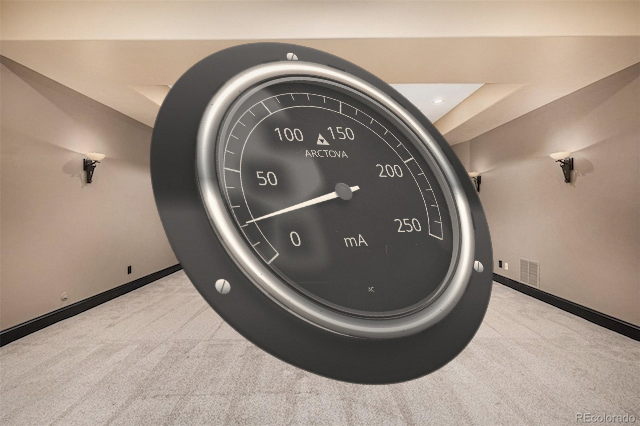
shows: 20 mA
